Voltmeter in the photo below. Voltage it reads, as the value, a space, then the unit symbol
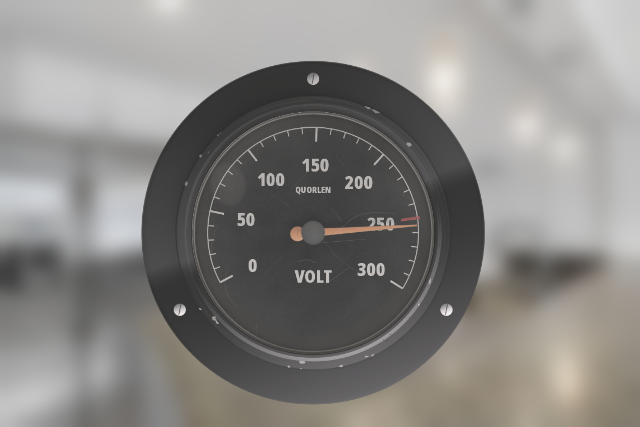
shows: 255 V
